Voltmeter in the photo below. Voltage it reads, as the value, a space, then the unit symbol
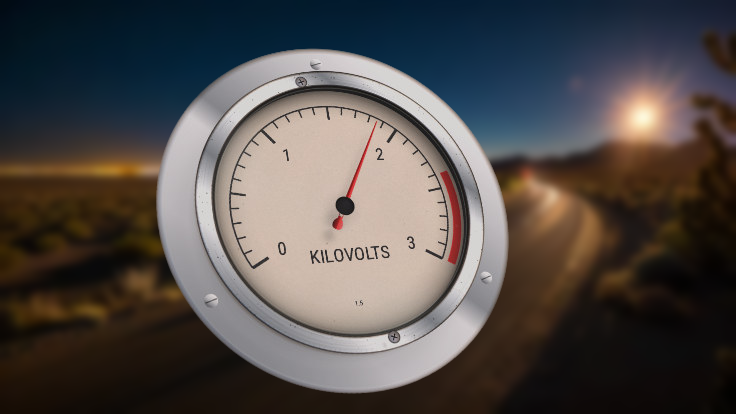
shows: 1.85 kV
